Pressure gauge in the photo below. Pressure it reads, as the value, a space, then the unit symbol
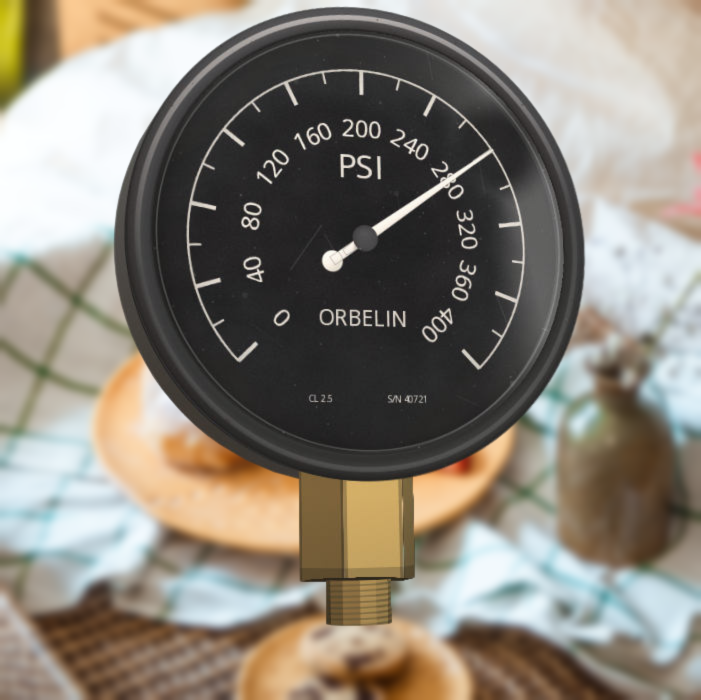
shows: 280 psi
